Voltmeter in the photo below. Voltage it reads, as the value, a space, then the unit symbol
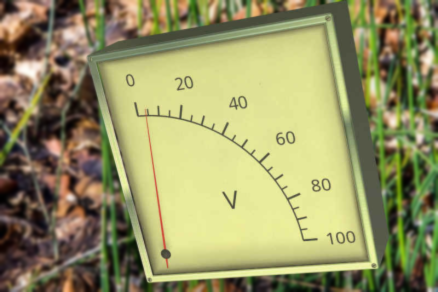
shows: 5 V
